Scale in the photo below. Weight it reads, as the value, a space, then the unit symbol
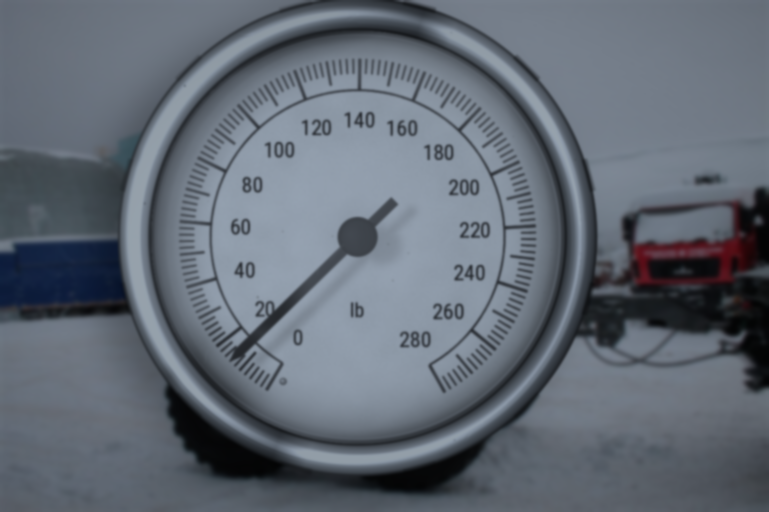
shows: 14 lb
